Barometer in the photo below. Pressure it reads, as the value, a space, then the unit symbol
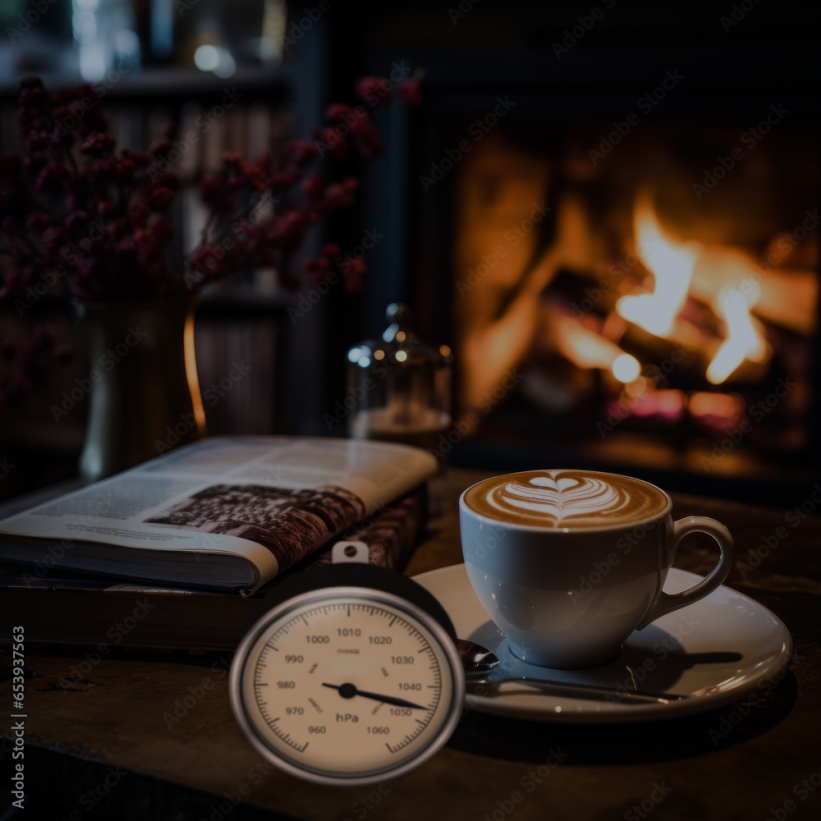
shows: 1045 hPa
